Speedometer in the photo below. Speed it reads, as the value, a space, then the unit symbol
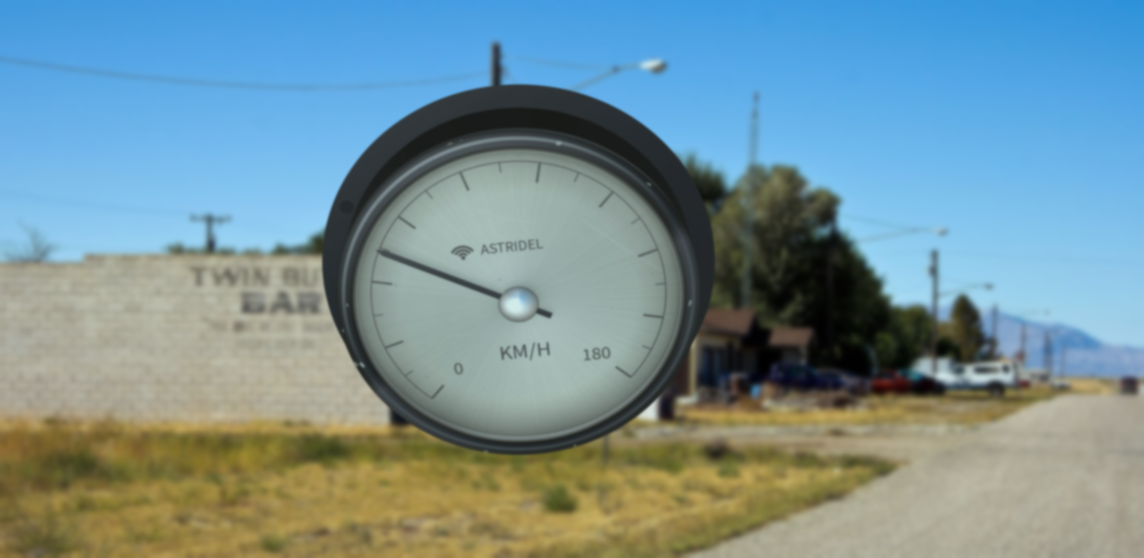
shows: 50 km/h
